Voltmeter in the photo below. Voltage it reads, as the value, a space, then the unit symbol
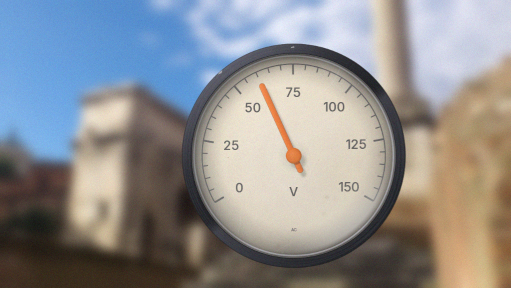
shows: 60 V
